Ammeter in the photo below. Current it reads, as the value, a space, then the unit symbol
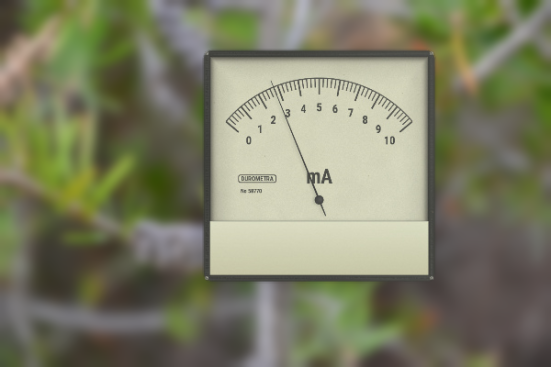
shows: 2.8 mA
